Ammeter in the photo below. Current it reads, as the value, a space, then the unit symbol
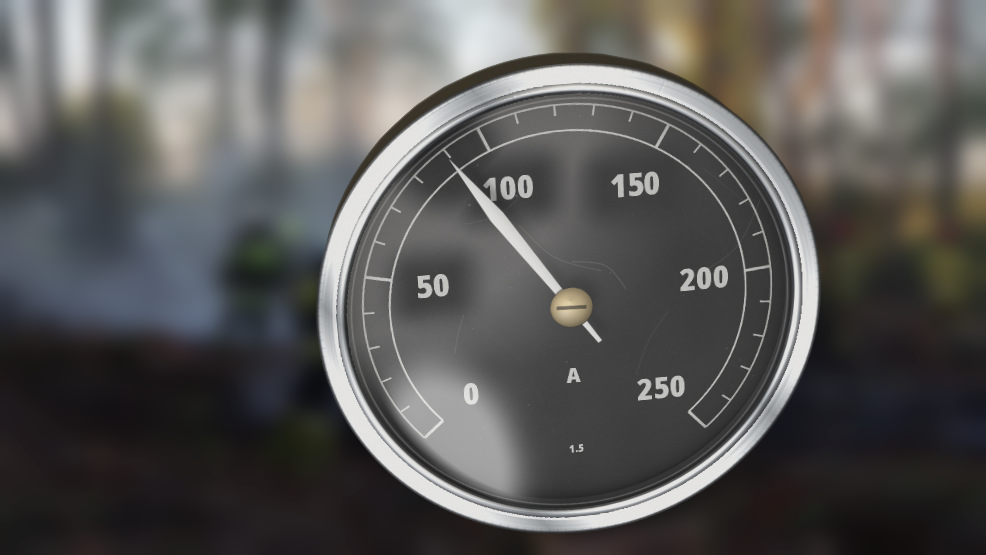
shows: 90 A
